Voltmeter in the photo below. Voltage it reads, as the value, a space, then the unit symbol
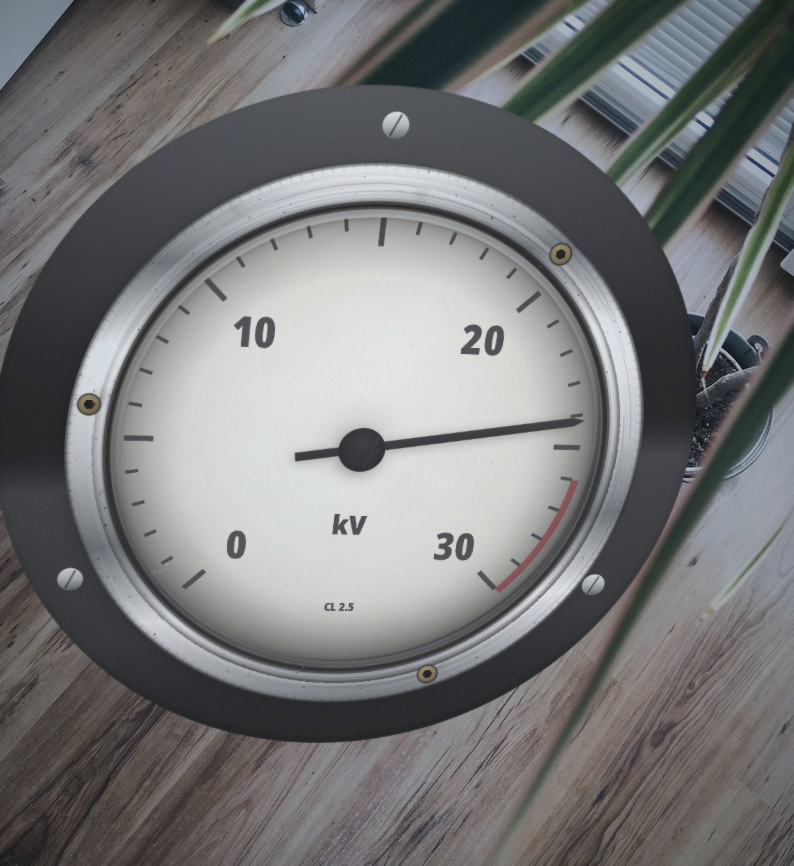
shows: 24 kV
